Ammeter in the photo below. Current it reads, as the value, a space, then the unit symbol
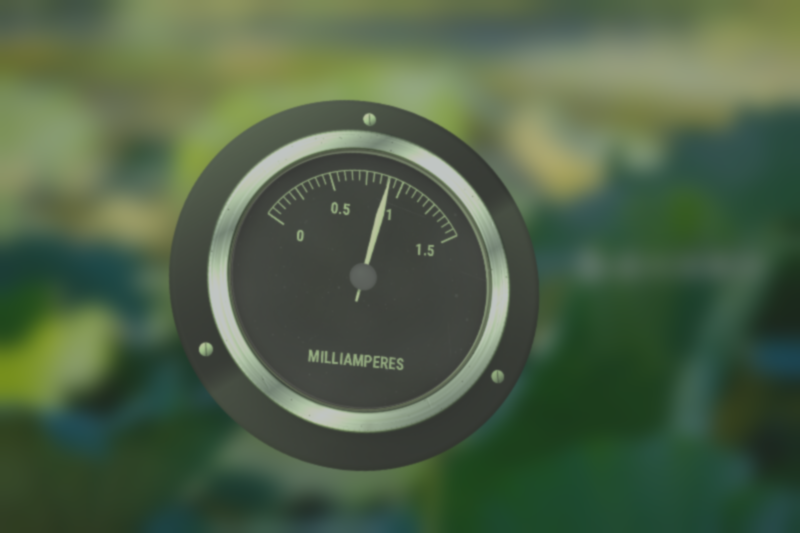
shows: 0.9 mA
